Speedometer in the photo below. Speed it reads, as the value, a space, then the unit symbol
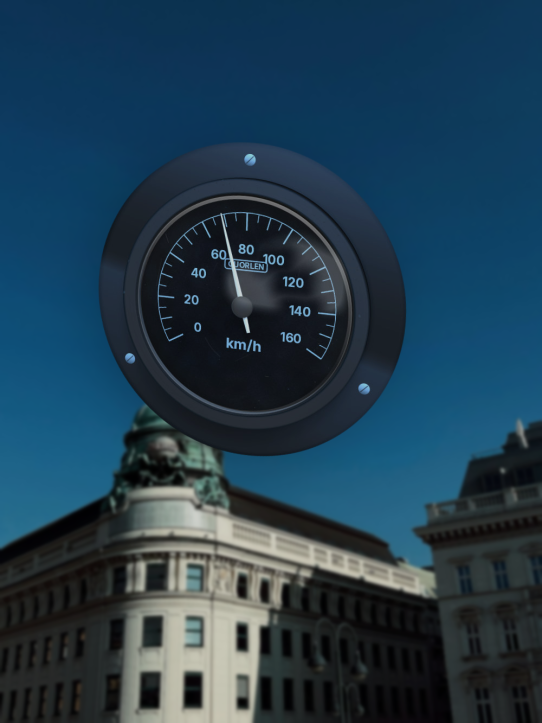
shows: 70 km/h
